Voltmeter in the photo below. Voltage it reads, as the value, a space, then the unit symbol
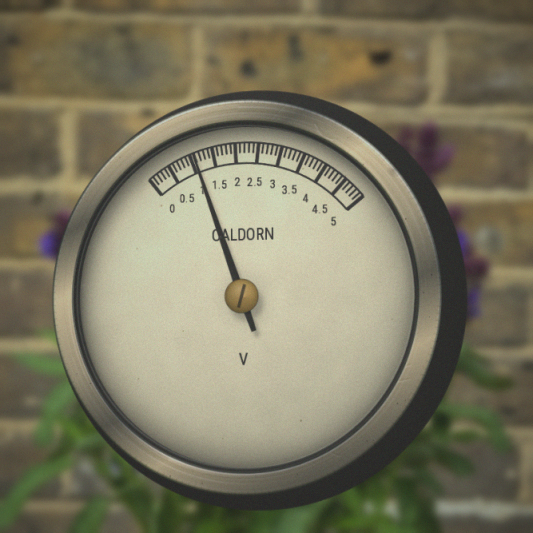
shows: 1.1 V
